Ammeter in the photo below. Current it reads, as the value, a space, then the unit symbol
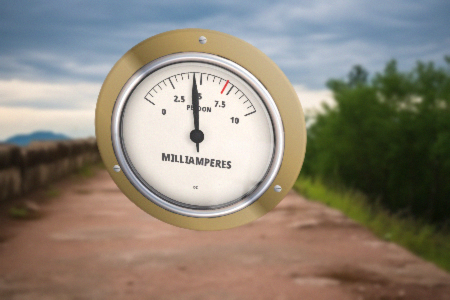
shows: 4.5 mA
